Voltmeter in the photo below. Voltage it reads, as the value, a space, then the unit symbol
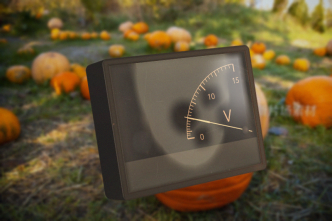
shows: 5 V
